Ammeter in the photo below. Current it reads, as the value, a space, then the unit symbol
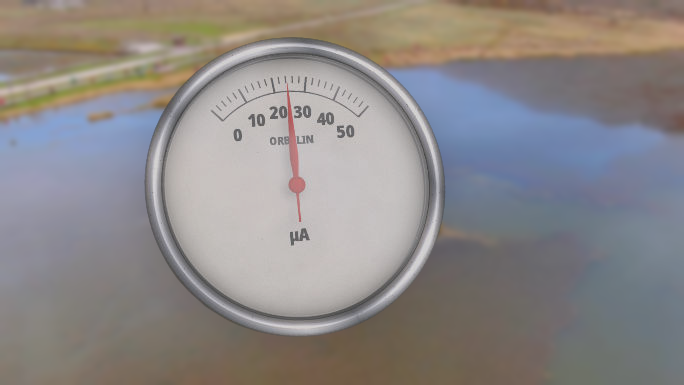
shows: 24 µA
